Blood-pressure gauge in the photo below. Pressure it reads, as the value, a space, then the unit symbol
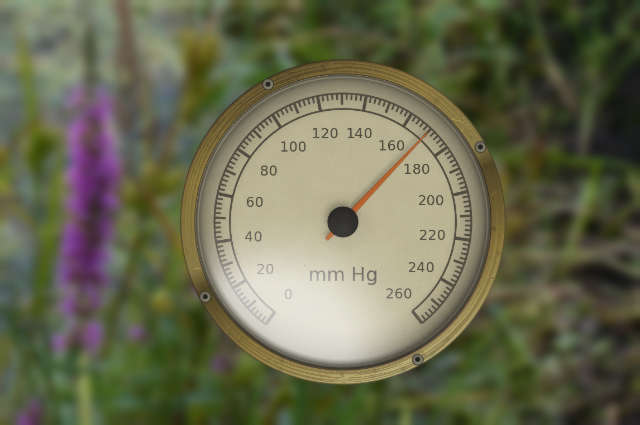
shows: 170 mmHg
